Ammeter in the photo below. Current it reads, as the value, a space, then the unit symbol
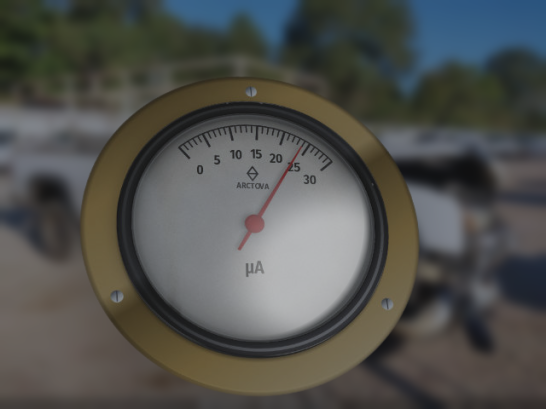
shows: 24 µA
